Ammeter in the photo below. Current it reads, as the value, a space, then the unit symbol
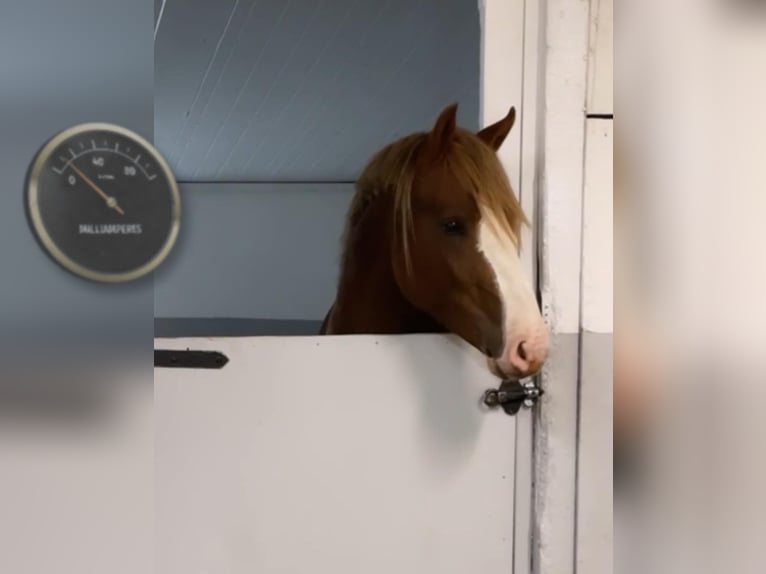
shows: 10 mA
